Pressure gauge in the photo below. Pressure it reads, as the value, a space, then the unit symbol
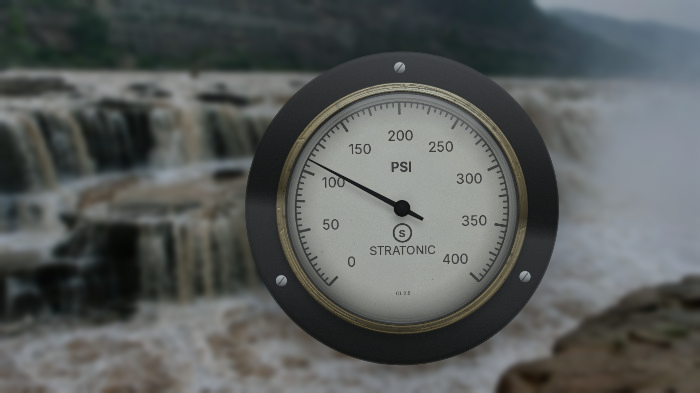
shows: 110 psi
